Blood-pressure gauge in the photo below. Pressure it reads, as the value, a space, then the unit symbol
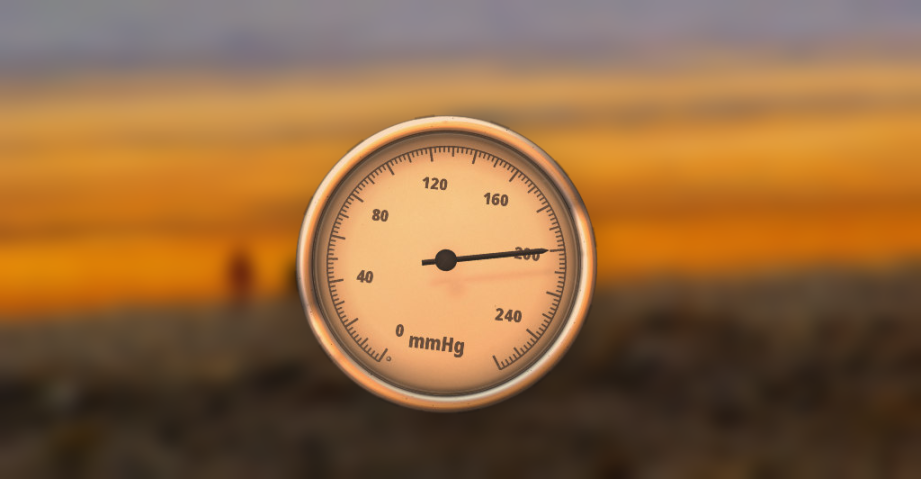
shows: 200 mmHg
